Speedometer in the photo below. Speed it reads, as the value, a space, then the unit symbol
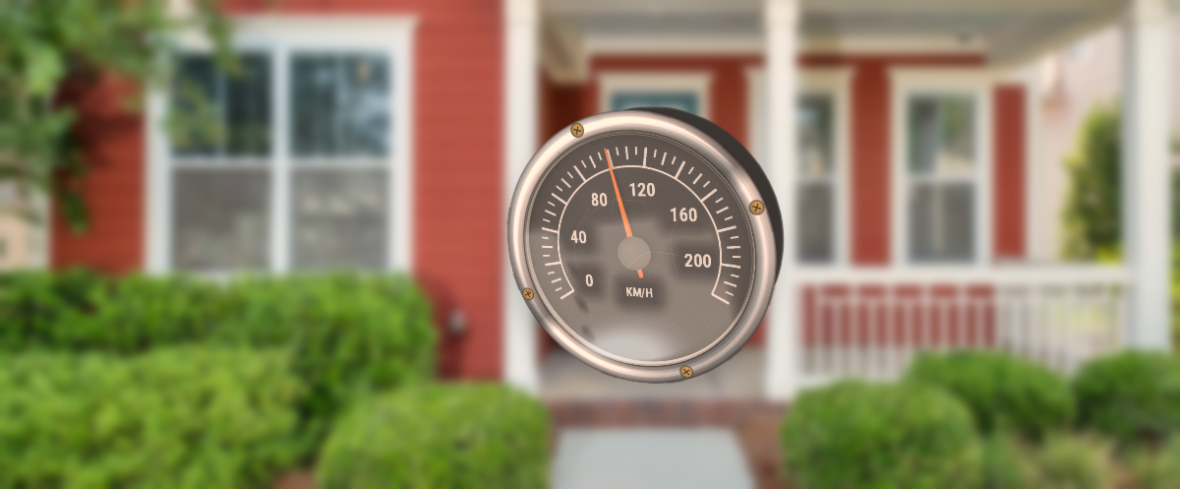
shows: 100 km/h
